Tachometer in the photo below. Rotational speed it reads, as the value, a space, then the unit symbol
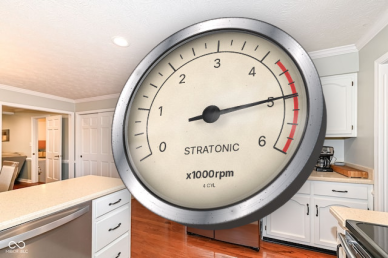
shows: 5000 rpm
